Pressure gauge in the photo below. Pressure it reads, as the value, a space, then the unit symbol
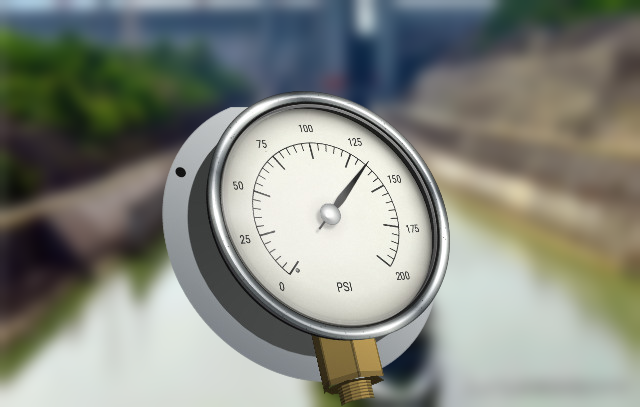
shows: 135 psi
